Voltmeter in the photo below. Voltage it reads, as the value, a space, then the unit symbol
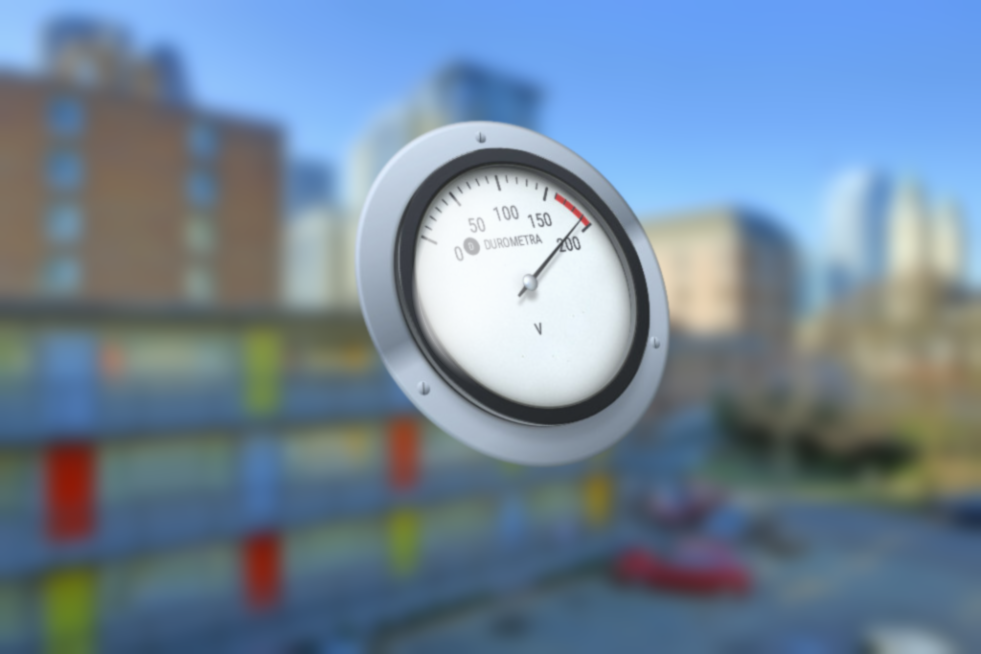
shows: 190 V
